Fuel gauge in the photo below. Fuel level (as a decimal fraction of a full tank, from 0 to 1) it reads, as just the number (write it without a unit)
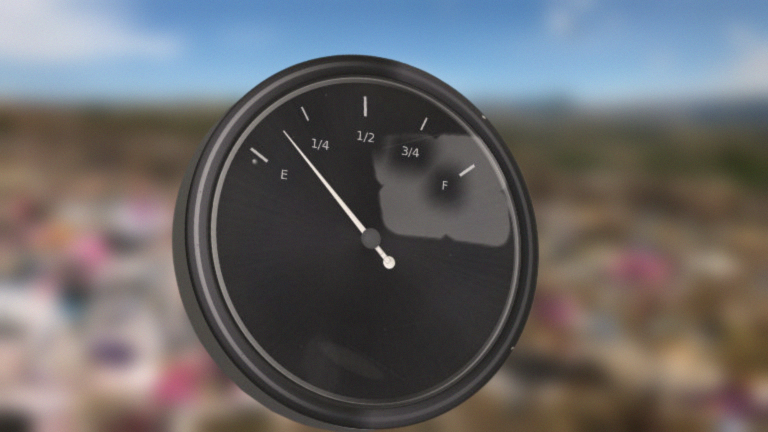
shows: 0.125
